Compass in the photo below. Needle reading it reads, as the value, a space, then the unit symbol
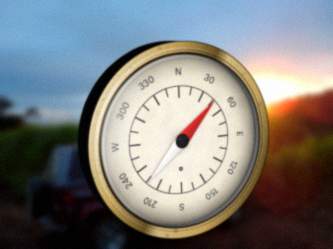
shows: 45 °
